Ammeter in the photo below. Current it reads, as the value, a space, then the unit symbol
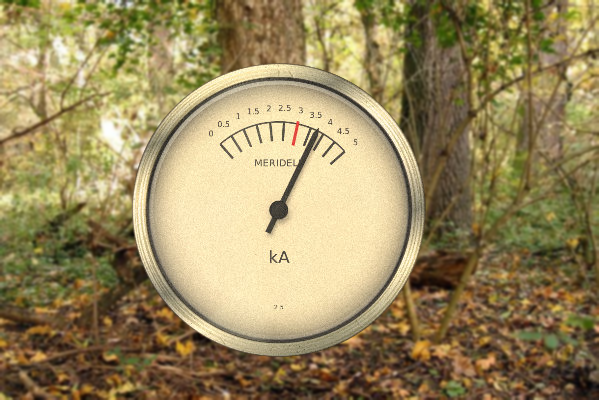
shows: 3.75 kA
